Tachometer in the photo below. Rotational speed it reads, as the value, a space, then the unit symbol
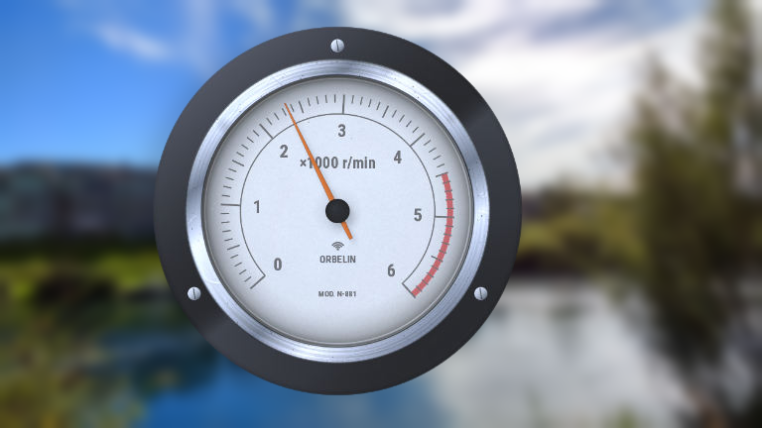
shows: 2350 rpm
